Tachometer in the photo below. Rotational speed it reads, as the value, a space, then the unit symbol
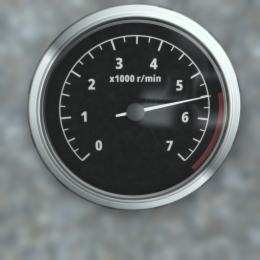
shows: 5500 rpm
